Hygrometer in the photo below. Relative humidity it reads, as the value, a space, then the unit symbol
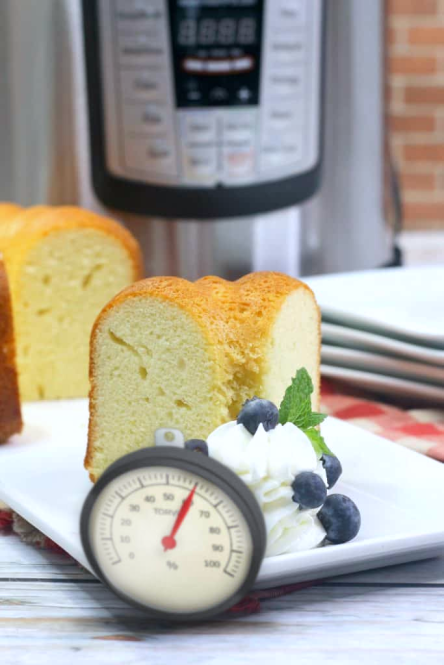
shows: 60 %
